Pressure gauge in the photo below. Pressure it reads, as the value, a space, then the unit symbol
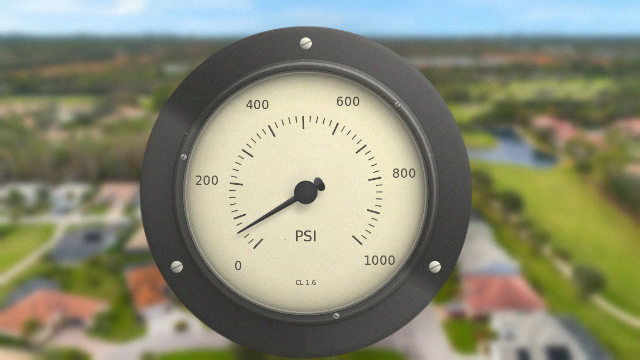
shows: 60 psi
